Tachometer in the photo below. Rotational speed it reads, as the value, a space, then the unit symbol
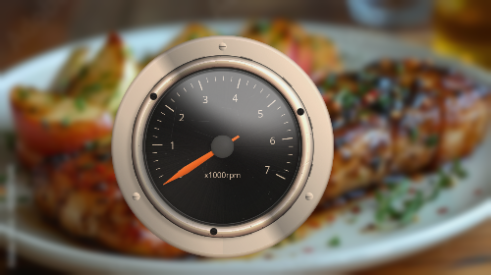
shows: 0 rpm
